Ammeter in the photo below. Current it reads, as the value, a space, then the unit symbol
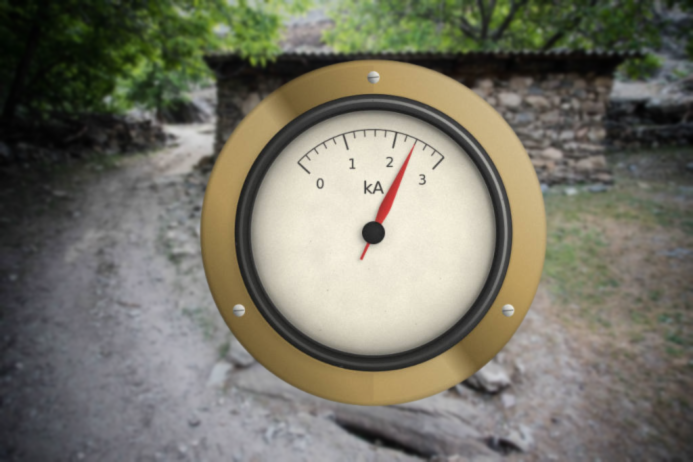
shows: 2.4 kA
